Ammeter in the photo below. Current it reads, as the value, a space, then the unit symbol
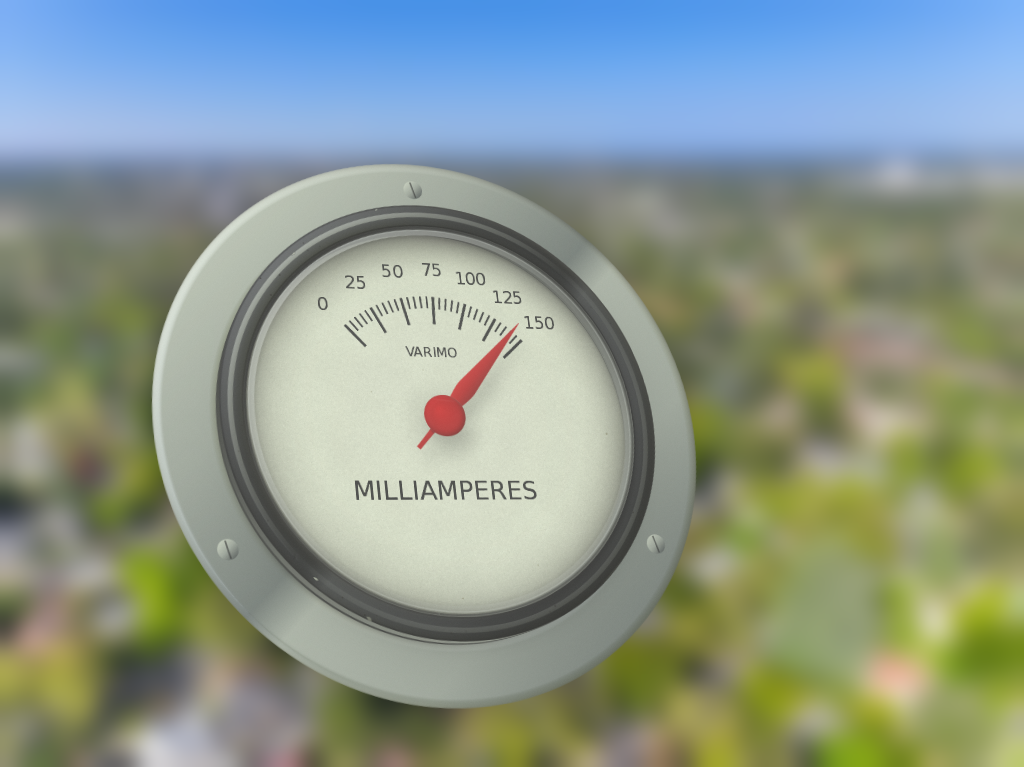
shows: 140 mA
